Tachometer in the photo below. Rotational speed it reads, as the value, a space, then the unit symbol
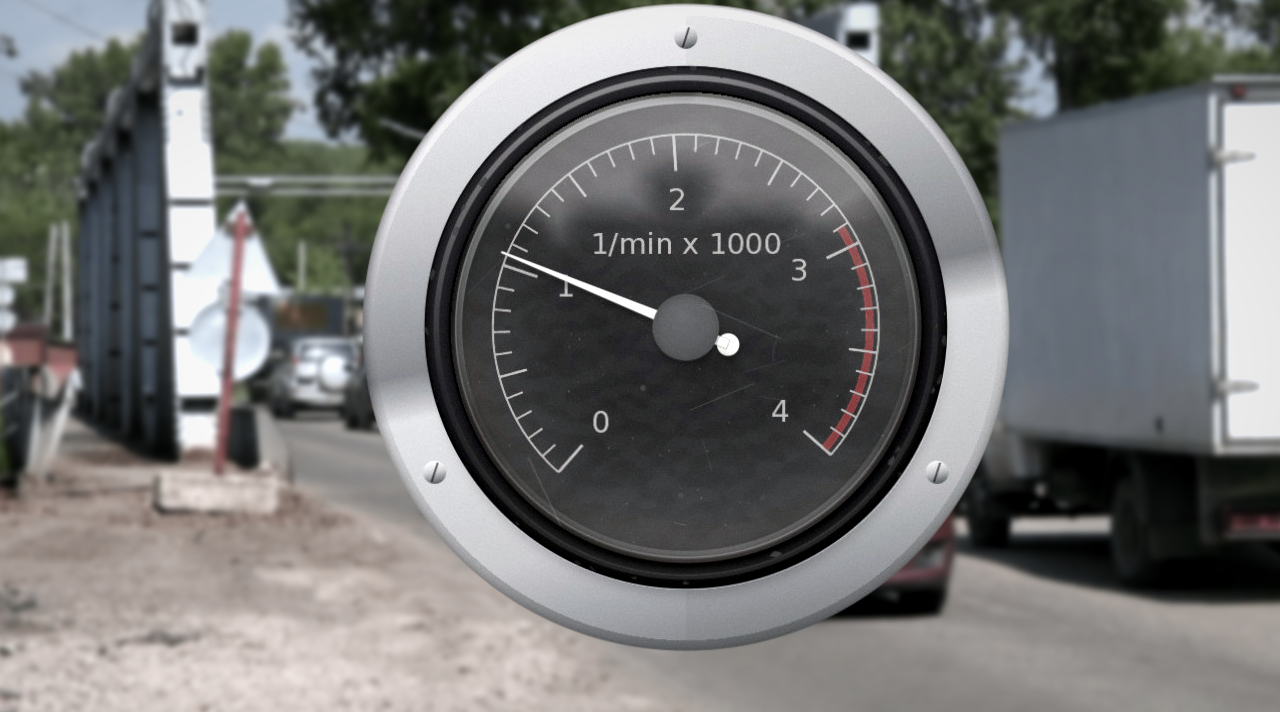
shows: 1050 rpm
